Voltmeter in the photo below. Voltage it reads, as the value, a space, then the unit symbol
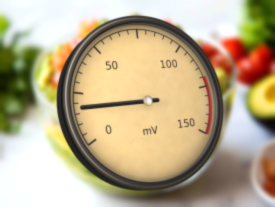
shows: 17.5 mV
